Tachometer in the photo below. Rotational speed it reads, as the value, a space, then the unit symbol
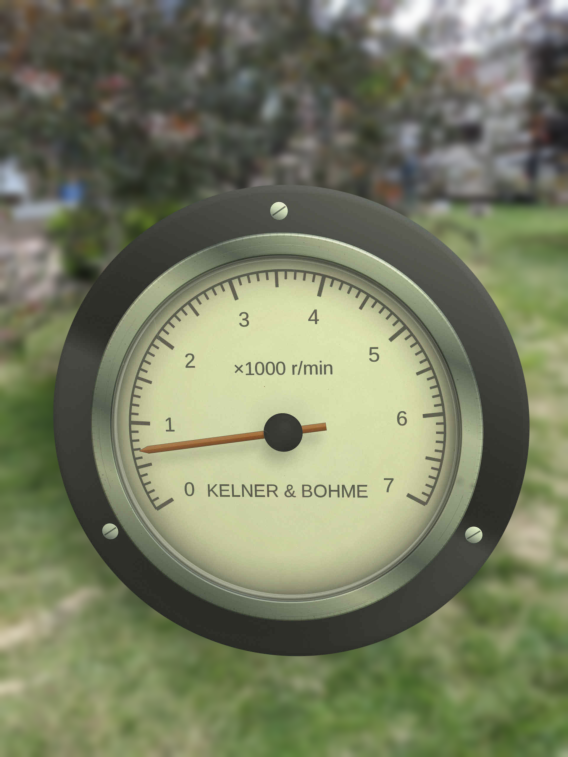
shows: 700 rpm
